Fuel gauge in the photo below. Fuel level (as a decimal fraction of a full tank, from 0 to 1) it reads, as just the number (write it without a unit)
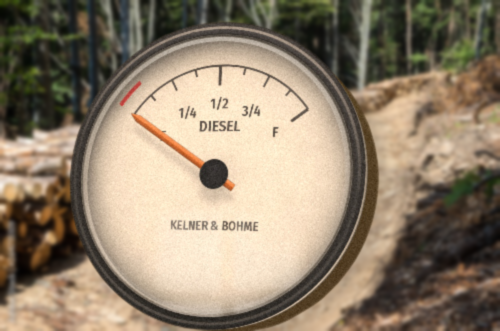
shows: 0
